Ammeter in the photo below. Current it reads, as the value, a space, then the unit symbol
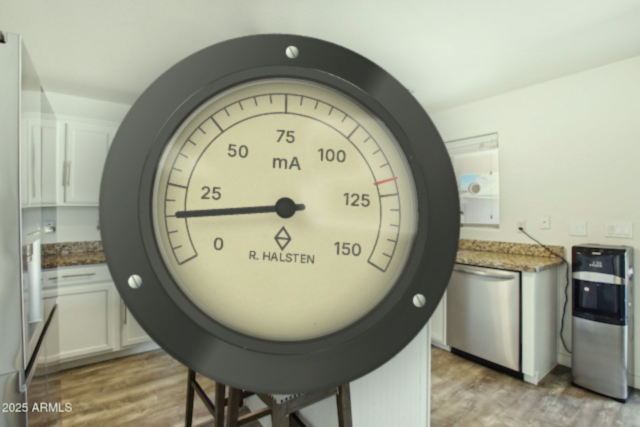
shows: 15 mA
